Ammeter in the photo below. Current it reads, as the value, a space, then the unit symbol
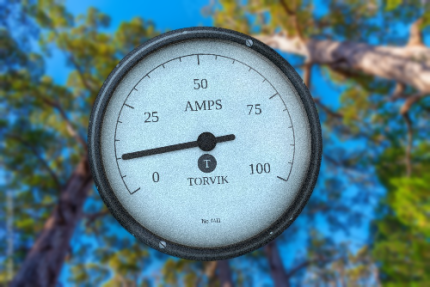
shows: 10 A
